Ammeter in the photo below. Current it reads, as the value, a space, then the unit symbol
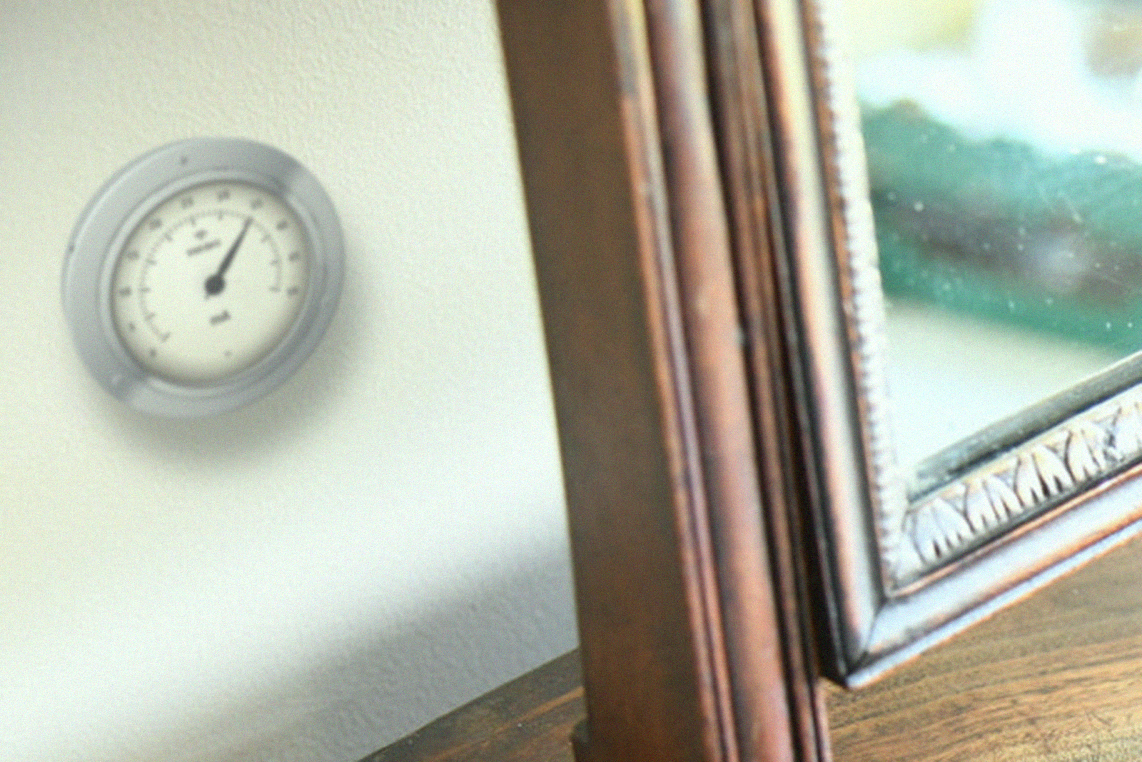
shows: 35 mA
